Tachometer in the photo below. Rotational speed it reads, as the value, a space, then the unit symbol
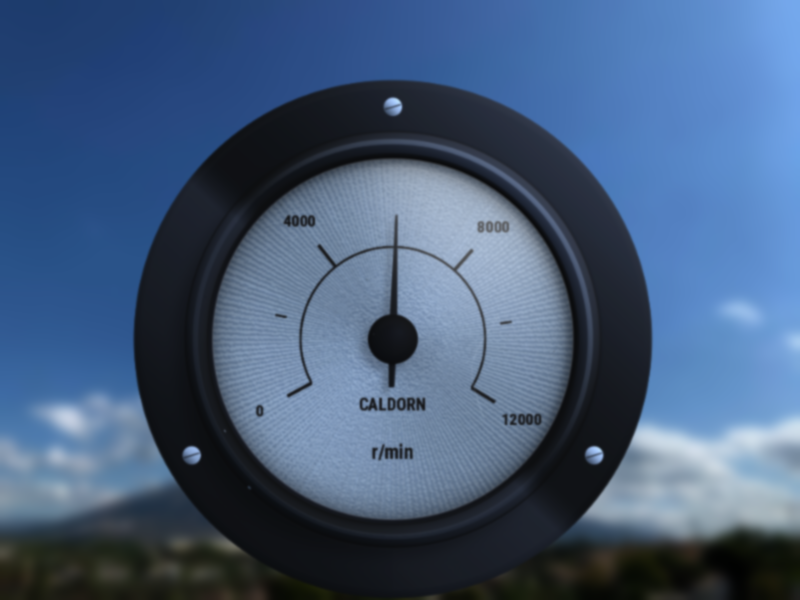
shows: 6000 rpm
